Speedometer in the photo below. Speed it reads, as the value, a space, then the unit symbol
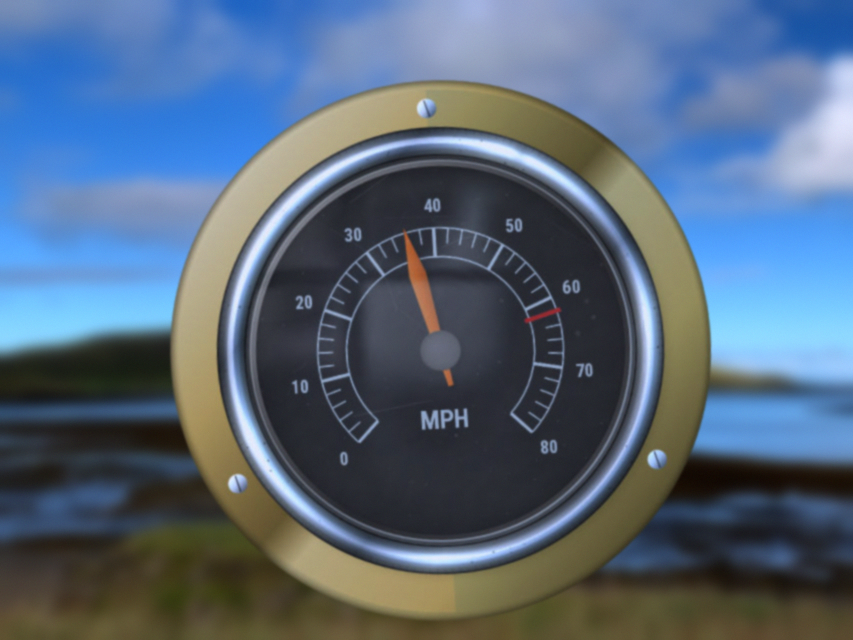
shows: 36 mph
